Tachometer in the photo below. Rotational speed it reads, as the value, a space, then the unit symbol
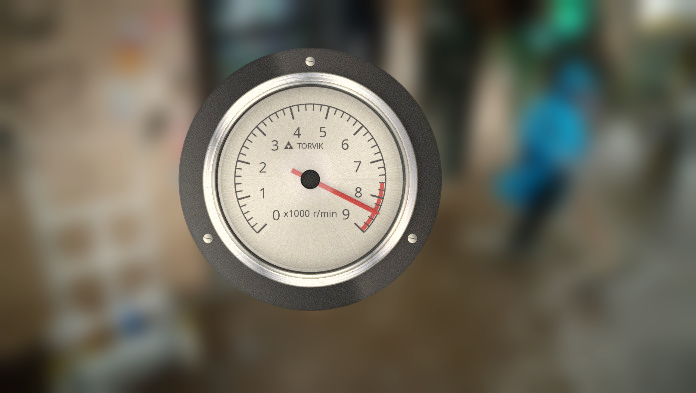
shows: 8400 rpm
